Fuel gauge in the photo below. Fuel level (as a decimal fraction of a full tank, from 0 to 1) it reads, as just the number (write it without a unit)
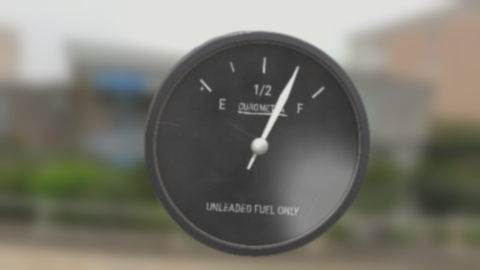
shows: 0.75
